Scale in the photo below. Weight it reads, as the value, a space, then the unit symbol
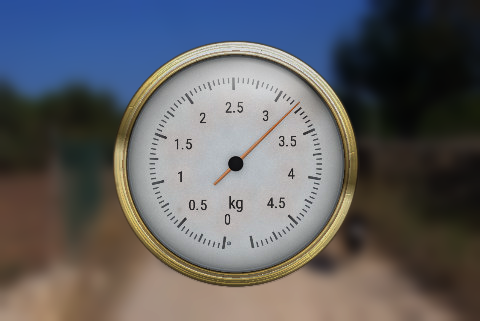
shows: 3.2 kg
